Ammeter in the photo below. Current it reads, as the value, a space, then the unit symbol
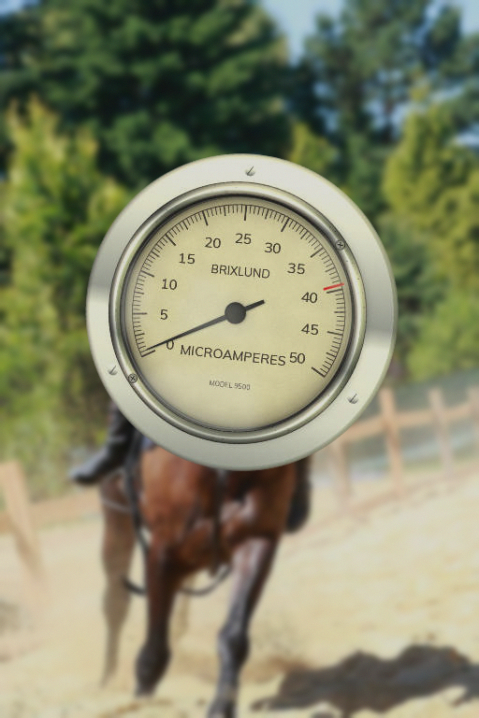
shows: 0.5 µA
